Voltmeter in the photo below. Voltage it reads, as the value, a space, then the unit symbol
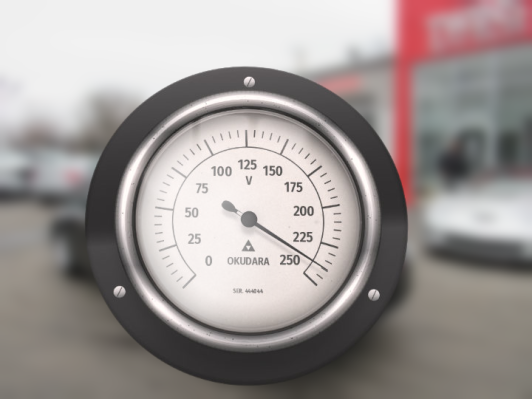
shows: 240 V
